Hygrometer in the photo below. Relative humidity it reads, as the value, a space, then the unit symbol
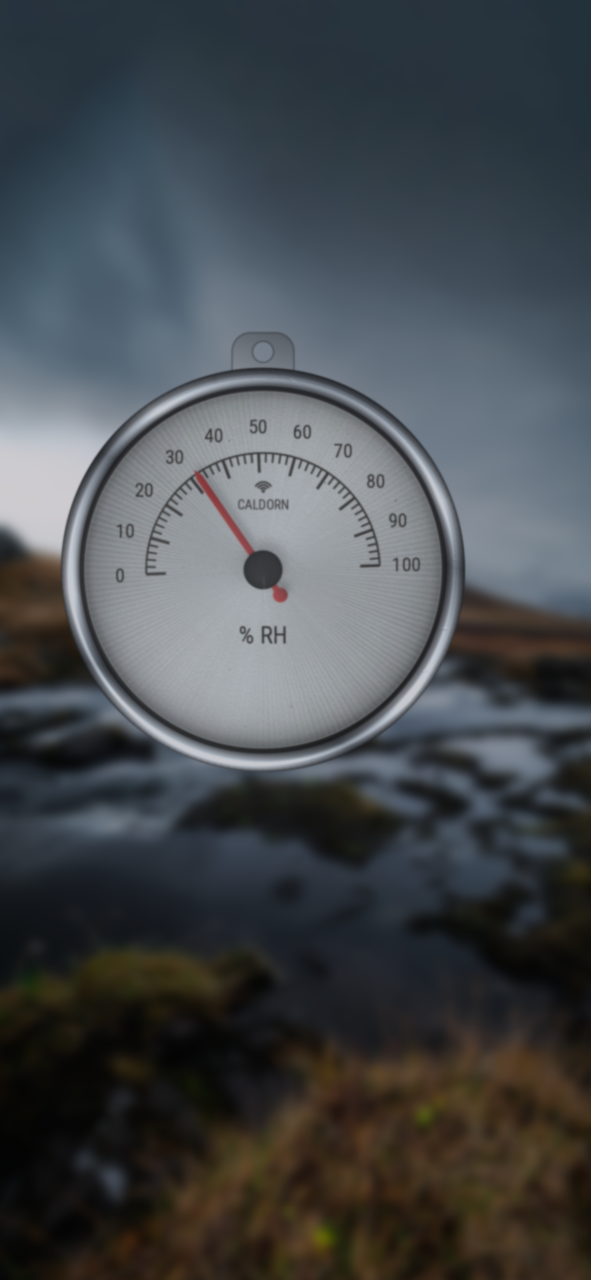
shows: 32 %
